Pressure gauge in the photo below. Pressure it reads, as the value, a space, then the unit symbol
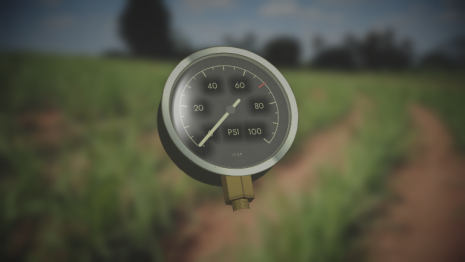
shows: 0 psi
